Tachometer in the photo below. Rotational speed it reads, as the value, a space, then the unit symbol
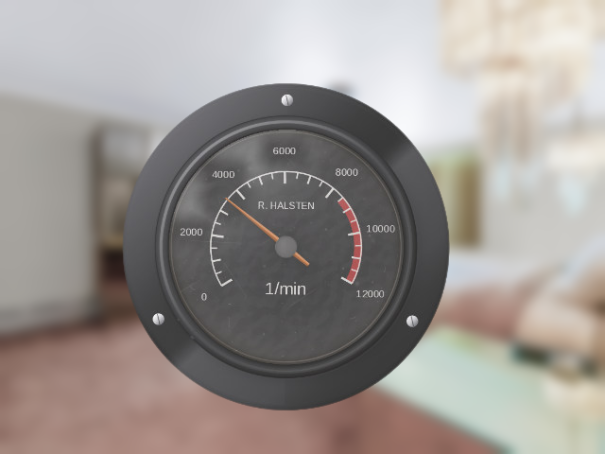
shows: 3500 rpm
